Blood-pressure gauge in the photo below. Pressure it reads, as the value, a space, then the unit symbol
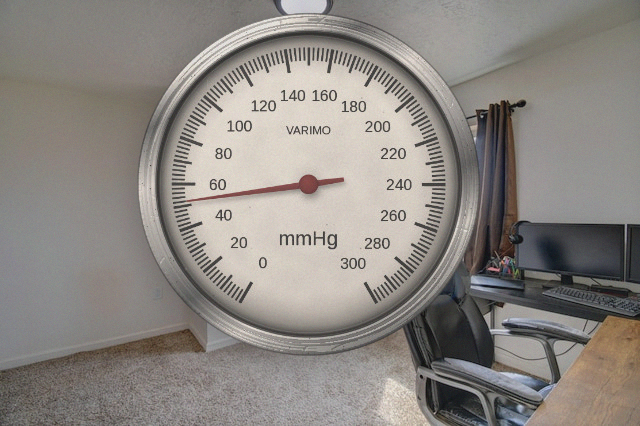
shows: 52 mmHg
